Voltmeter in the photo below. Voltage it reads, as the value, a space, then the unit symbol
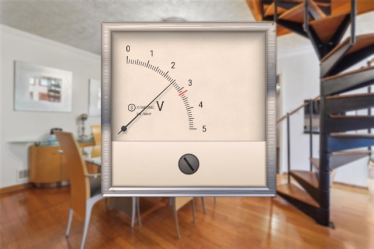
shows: 2.5 V
